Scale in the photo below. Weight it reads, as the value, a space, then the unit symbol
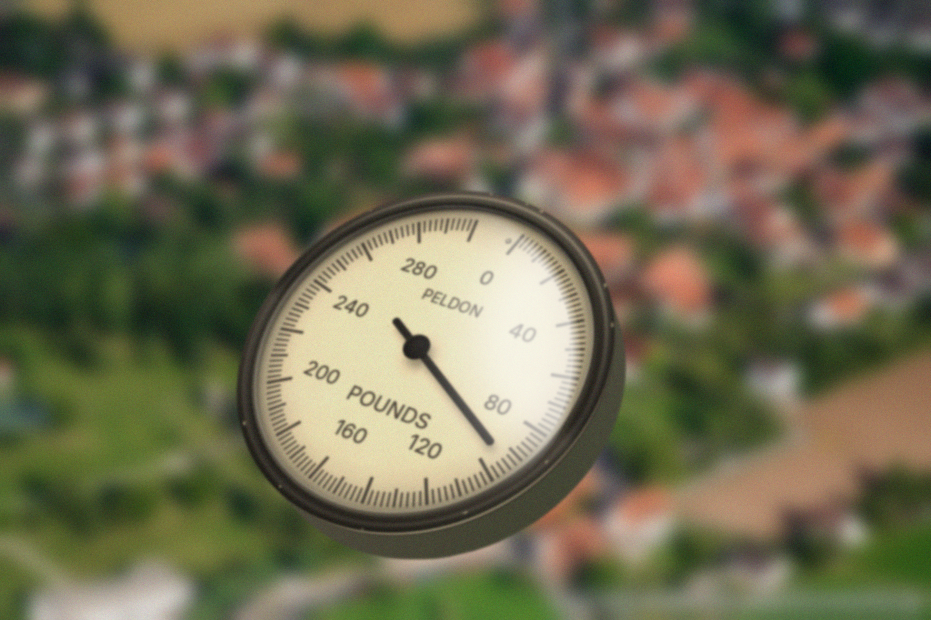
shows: 94 lb
